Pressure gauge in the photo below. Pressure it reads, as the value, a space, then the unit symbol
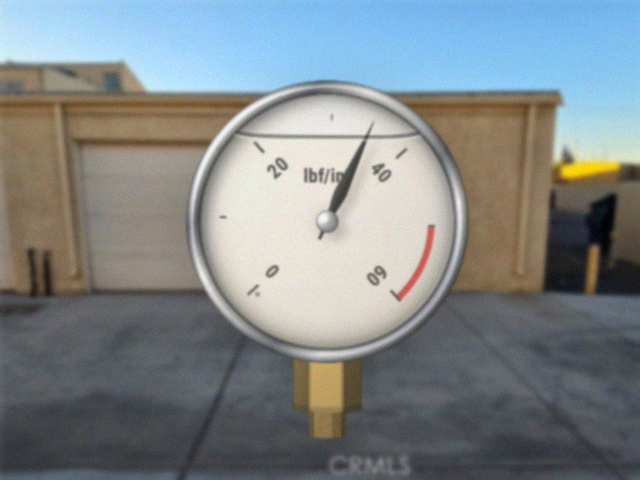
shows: 35 psi
